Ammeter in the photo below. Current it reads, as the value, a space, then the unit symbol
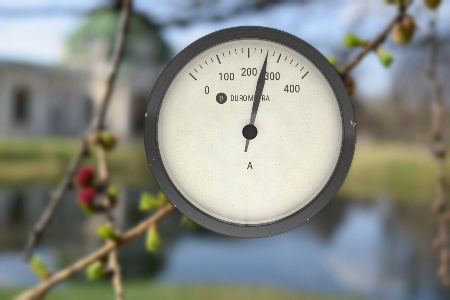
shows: 260 A
